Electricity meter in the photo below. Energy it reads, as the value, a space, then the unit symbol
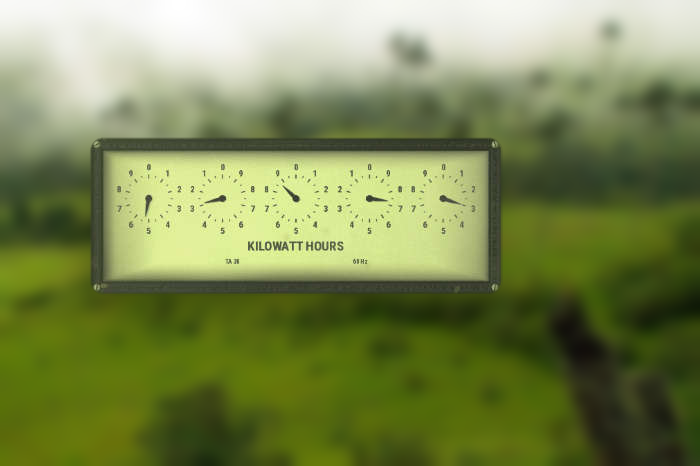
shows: 52873 kWh
